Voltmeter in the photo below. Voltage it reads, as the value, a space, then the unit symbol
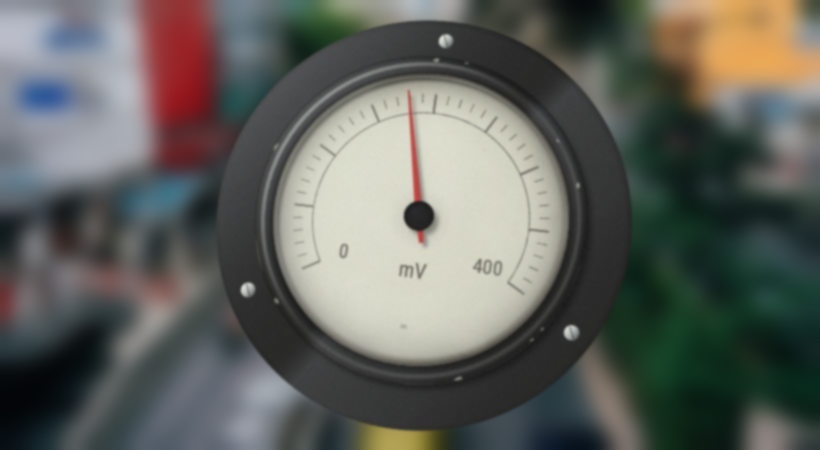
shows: 180 mV
